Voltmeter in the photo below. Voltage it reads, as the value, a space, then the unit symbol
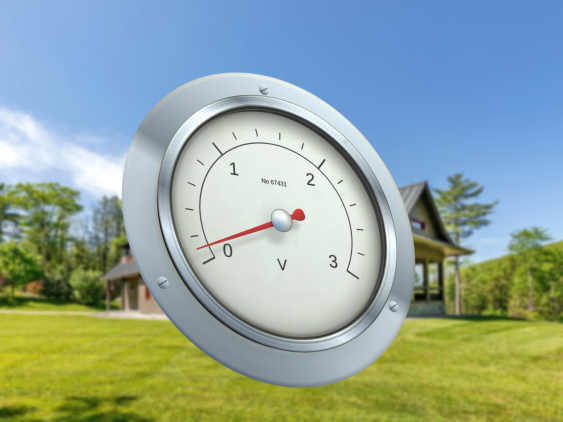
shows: 0.1 V
